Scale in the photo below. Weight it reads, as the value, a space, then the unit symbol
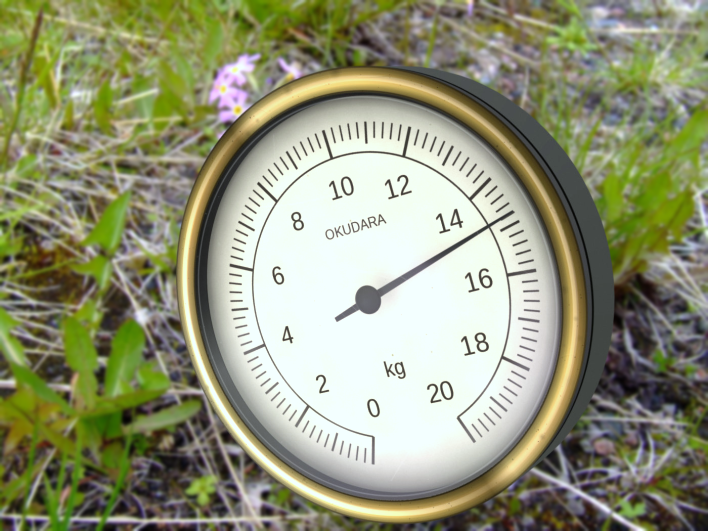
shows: 14.8 kg
